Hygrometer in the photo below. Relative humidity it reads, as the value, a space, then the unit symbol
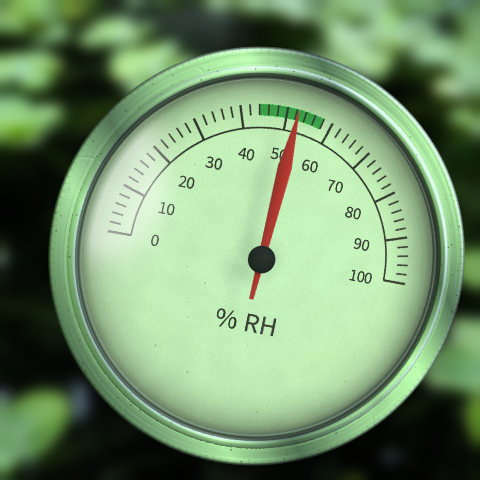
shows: 52 %
